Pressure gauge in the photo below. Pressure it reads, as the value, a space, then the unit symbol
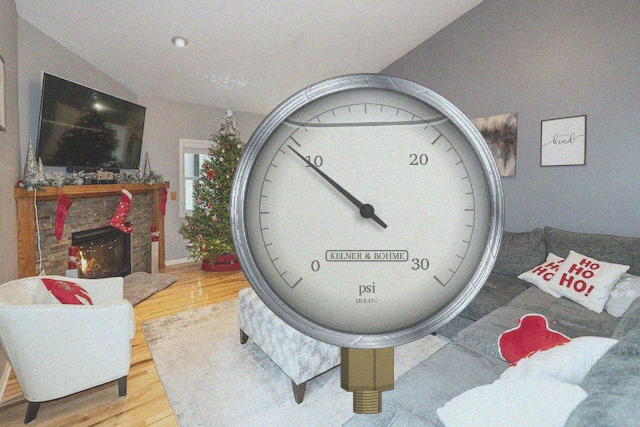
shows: 9.5 psi
